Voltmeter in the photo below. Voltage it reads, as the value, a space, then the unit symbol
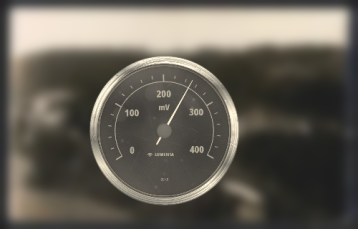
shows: 250 mV
